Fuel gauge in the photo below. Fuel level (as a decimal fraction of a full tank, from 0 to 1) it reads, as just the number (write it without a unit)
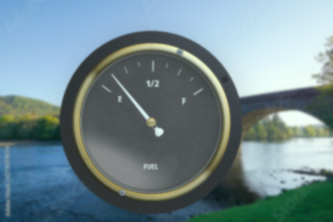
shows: 0.125
